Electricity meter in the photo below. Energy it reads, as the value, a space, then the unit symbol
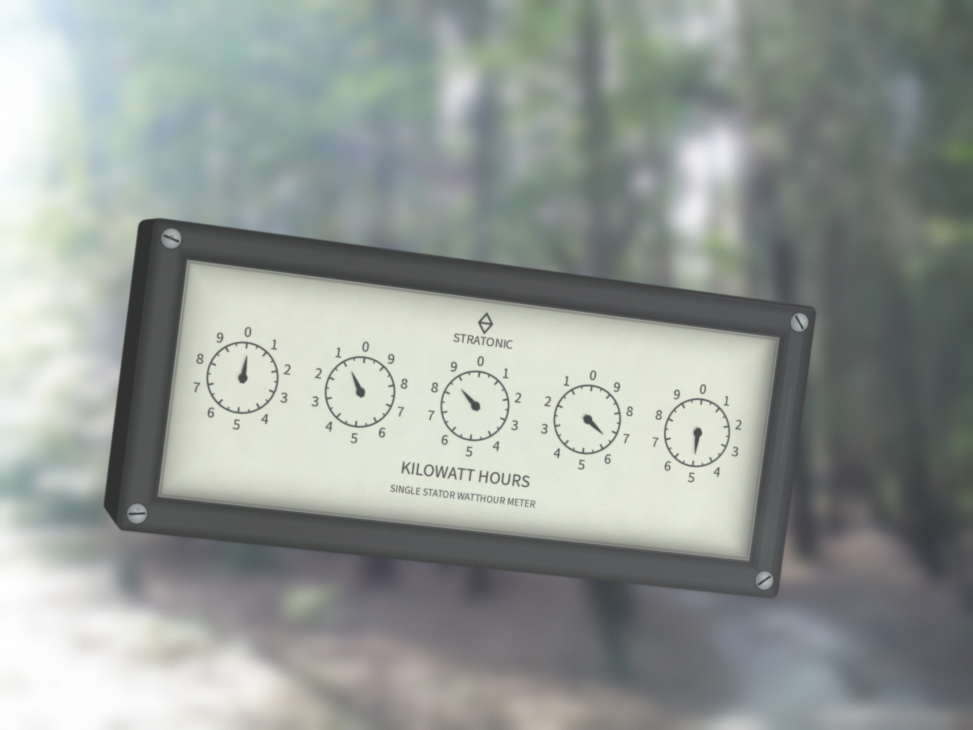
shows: 865 kWh
